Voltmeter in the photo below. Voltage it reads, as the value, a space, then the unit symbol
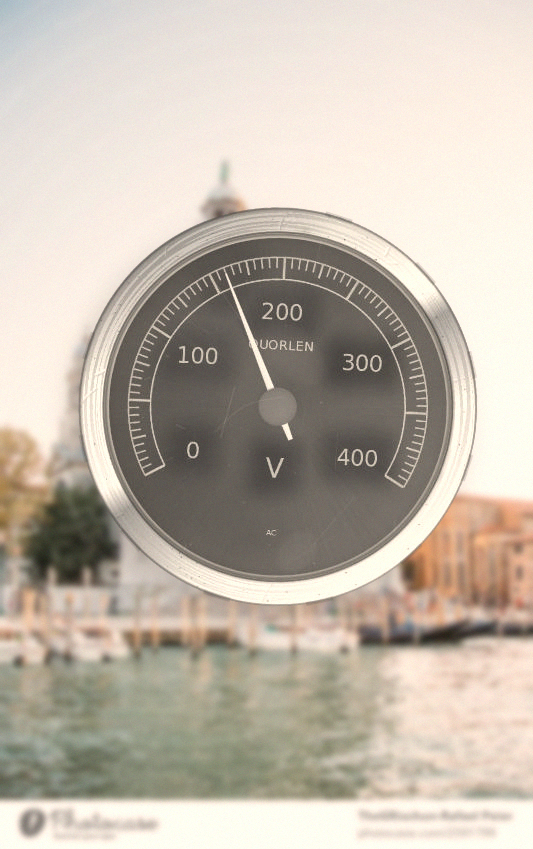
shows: 160 V
